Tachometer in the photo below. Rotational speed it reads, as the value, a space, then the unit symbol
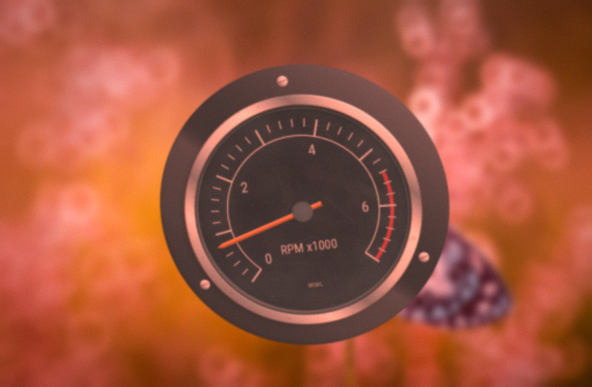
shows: 800 rpm
